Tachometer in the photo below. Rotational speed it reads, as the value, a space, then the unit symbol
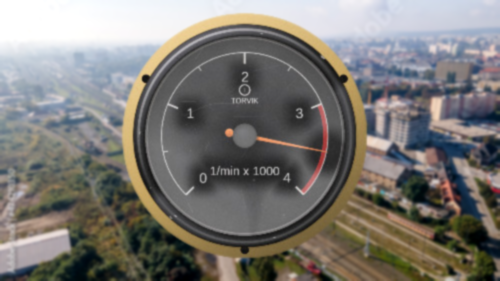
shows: 3500 rpm
